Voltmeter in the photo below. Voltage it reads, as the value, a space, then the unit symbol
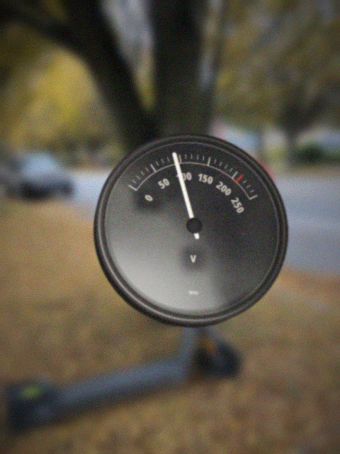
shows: 90 V
